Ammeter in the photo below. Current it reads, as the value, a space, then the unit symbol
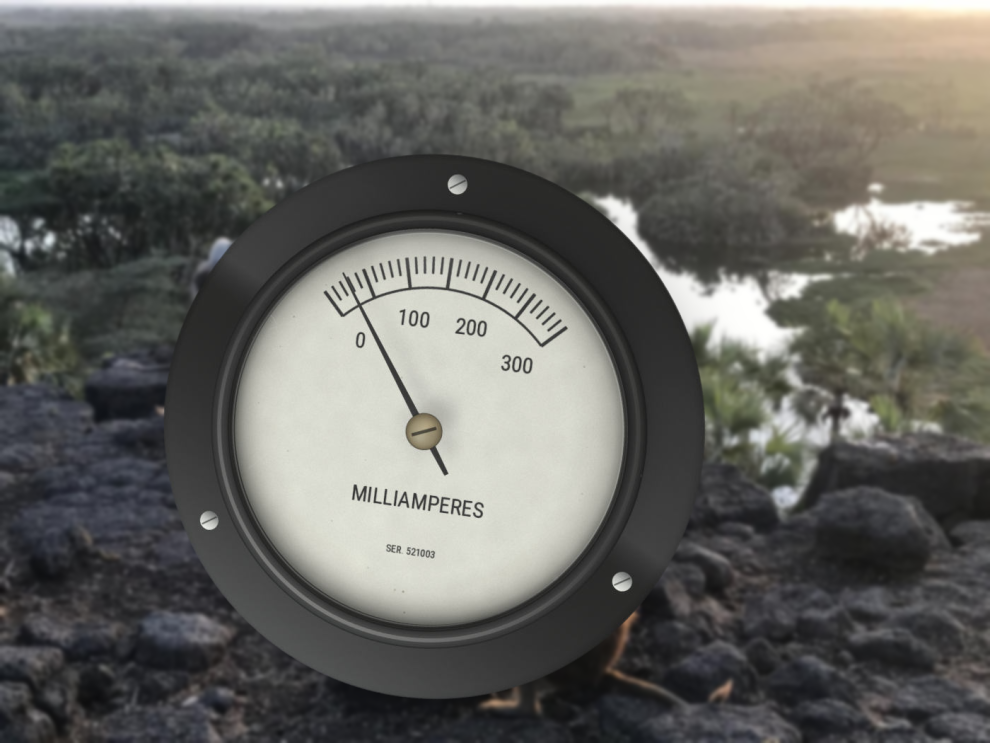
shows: 30 mA
